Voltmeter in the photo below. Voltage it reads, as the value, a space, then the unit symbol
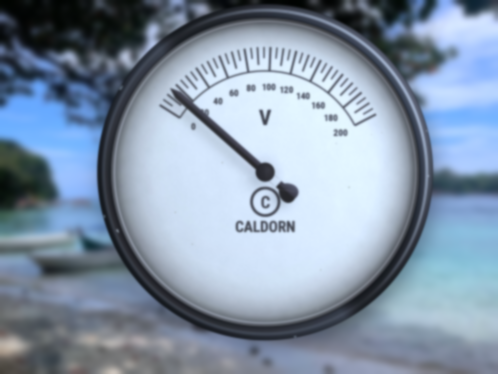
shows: 15 V
